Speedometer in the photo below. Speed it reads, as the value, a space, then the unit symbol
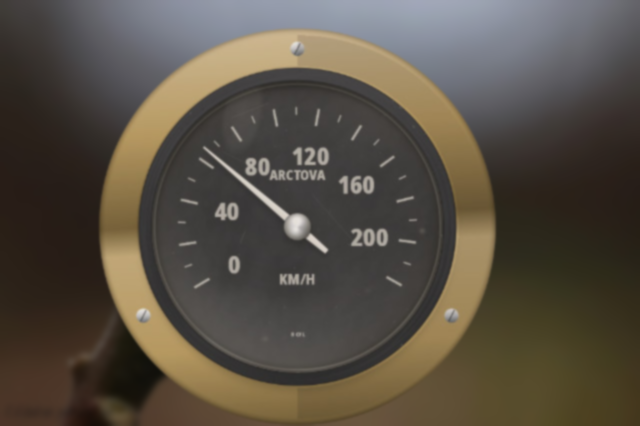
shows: 65 km/h
